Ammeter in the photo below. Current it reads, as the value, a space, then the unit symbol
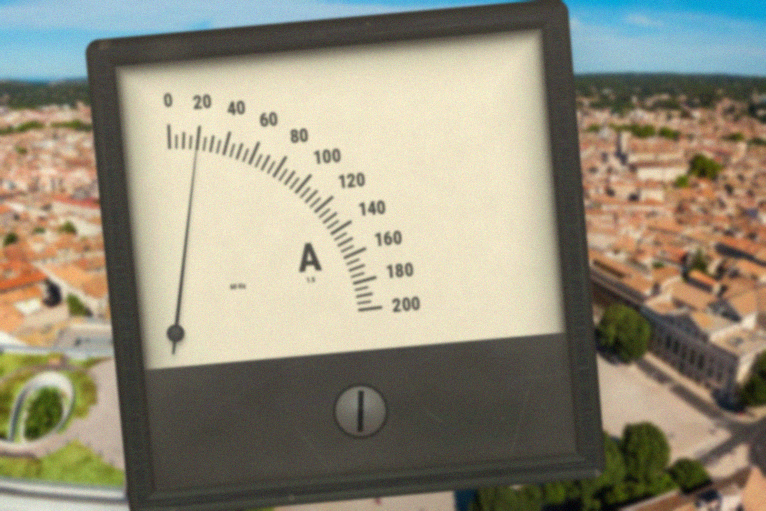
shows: 20 A
